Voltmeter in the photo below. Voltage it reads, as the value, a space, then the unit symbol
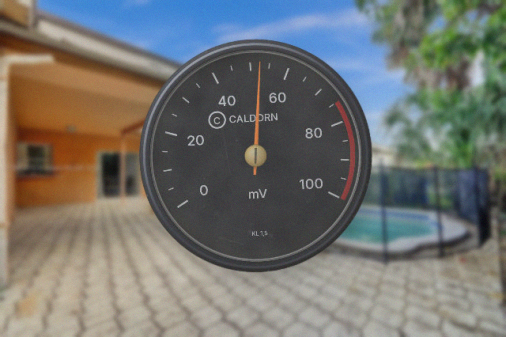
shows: 52.5 mV
